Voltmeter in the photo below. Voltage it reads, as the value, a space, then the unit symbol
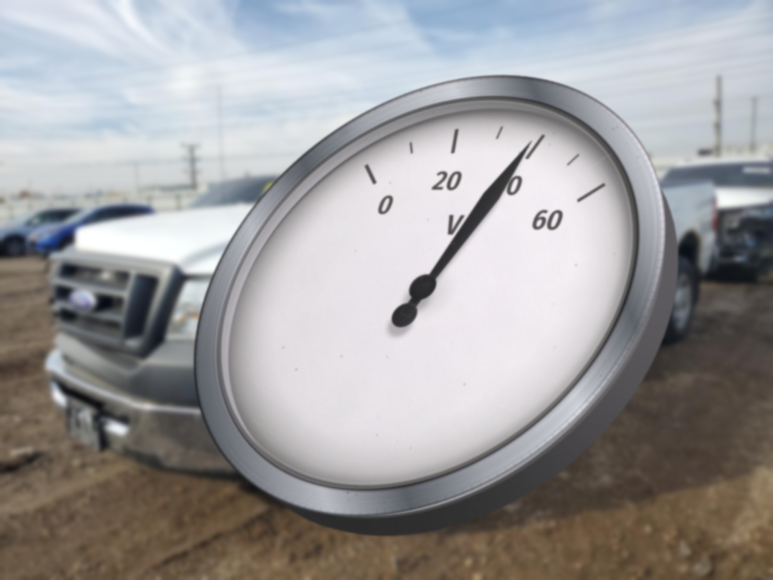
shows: 40 V
